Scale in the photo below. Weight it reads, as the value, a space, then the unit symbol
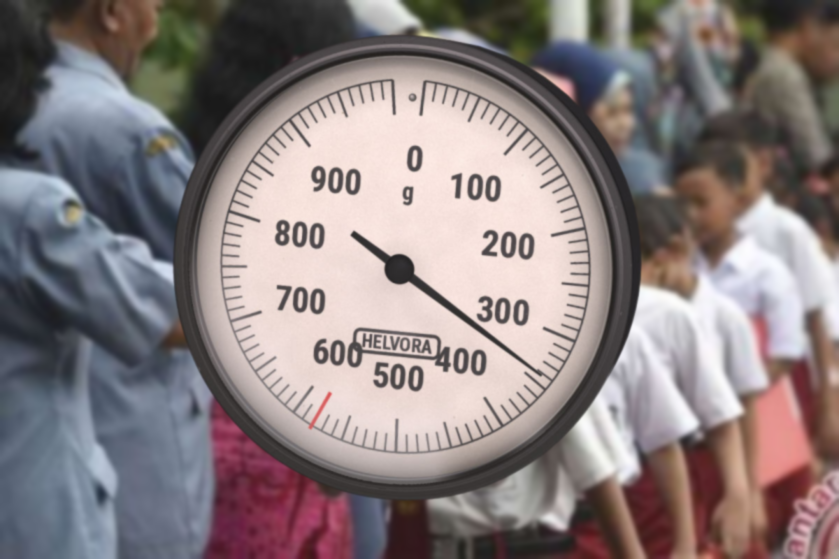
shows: 340 g
